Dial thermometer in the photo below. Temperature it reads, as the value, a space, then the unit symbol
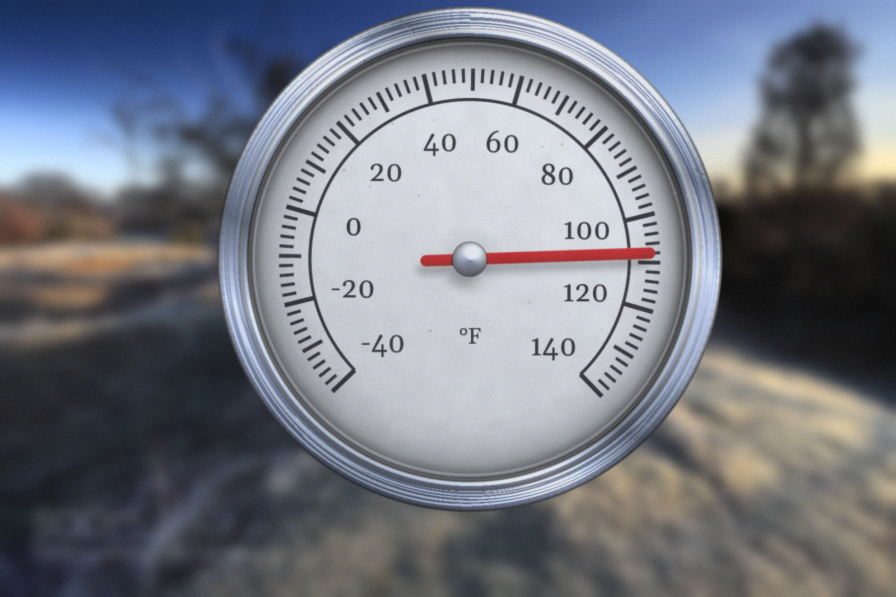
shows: 108 °F
